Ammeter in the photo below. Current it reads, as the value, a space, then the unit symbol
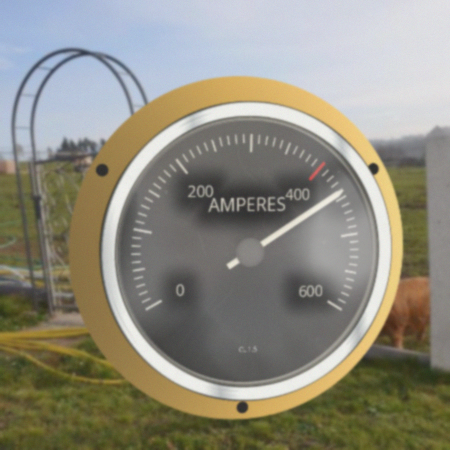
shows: 440 A
